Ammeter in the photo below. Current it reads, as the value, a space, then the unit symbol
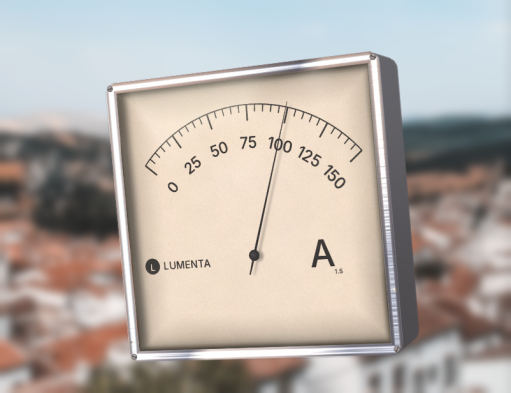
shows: 100 A
